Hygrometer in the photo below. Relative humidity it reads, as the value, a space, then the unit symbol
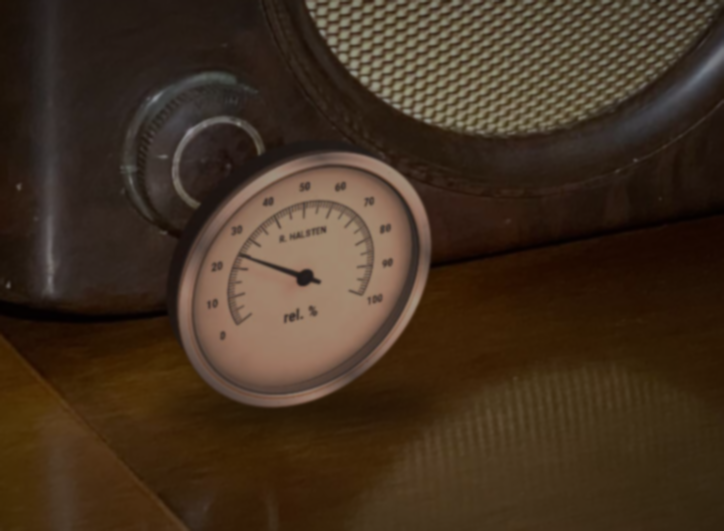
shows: 25 %
